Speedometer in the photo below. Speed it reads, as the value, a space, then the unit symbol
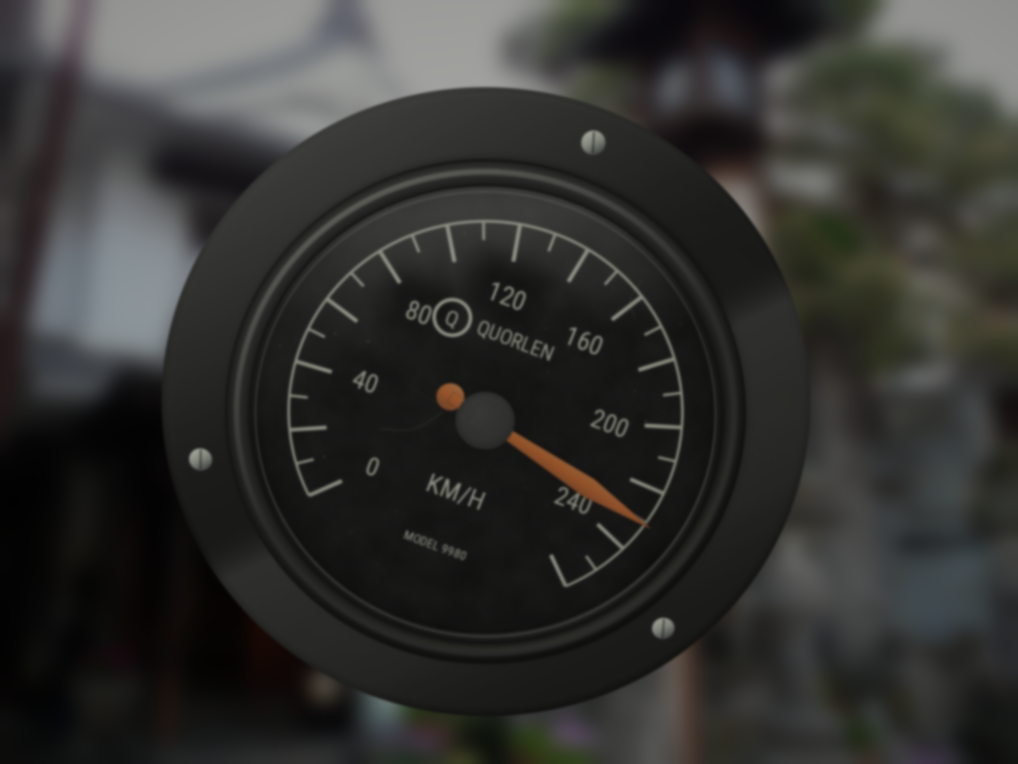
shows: 230 km/h
